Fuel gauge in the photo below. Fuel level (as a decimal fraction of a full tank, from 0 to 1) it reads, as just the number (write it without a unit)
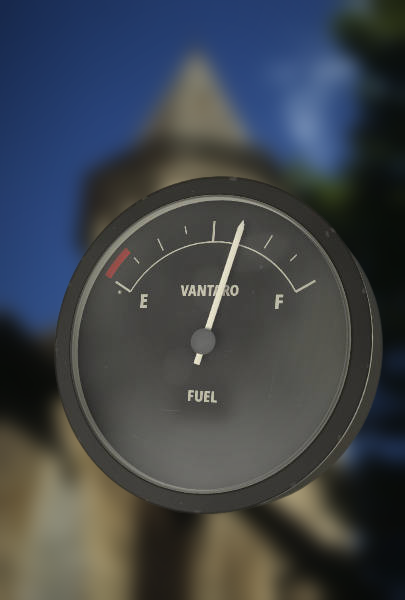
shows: 0.625
